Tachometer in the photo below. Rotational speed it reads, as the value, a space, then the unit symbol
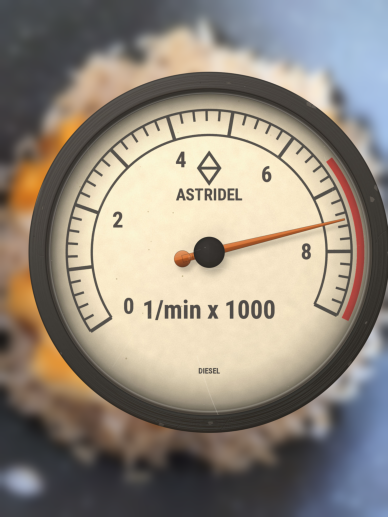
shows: 7500 rpm
